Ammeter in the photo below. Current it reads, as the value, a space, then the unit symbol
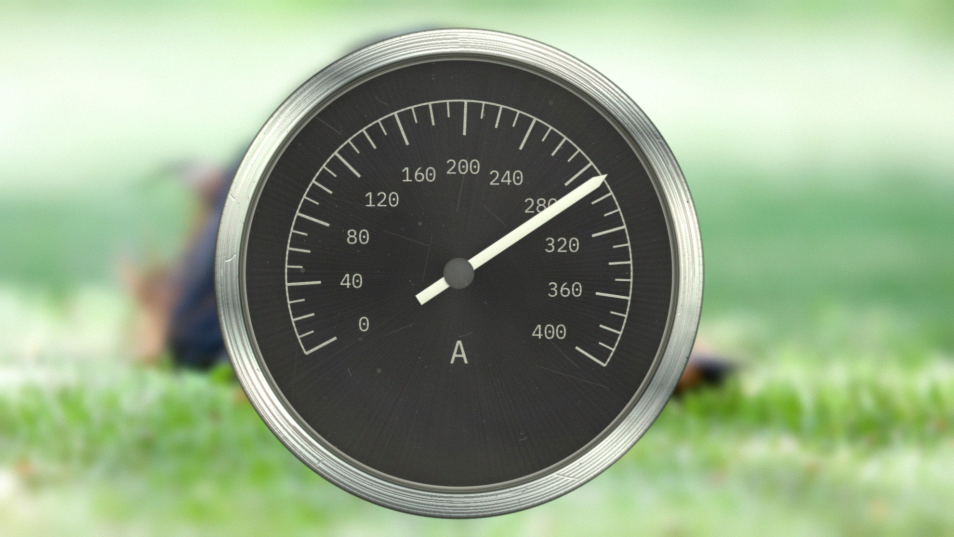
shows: 290 A
